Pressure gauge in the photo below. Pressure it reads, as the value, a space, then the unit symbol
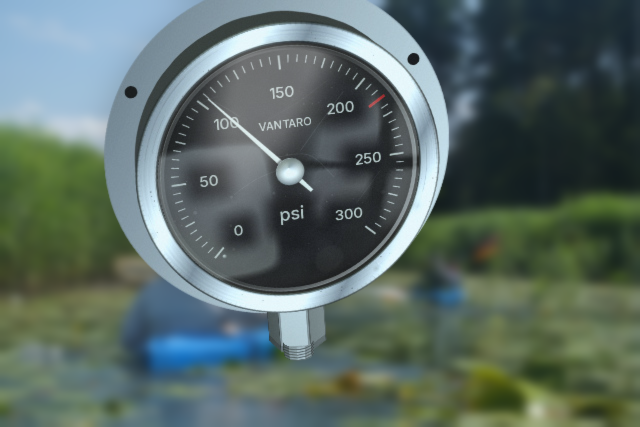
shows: 105 psi
